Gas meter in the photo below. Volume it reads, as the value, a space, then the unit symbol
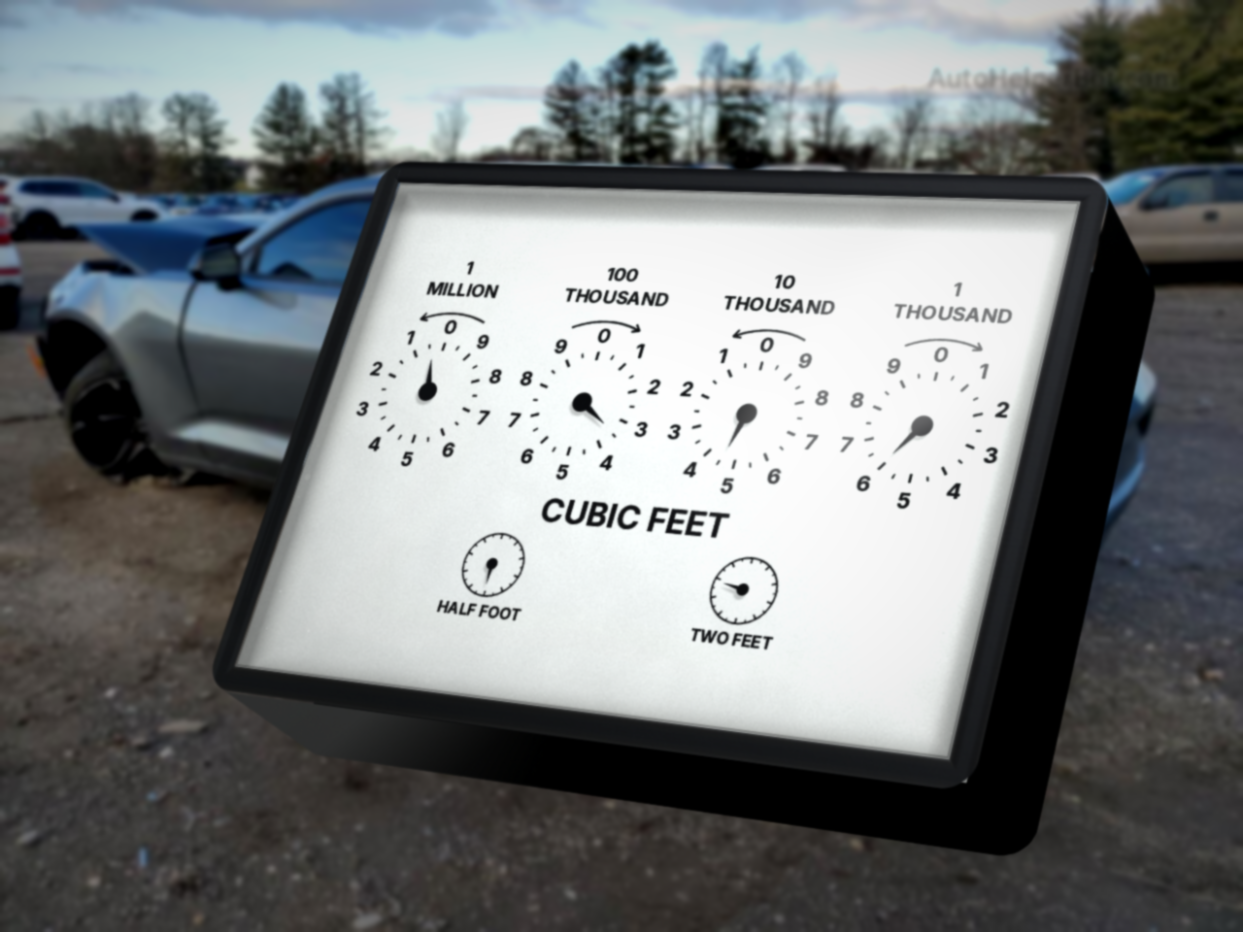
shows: 34600 ft³
